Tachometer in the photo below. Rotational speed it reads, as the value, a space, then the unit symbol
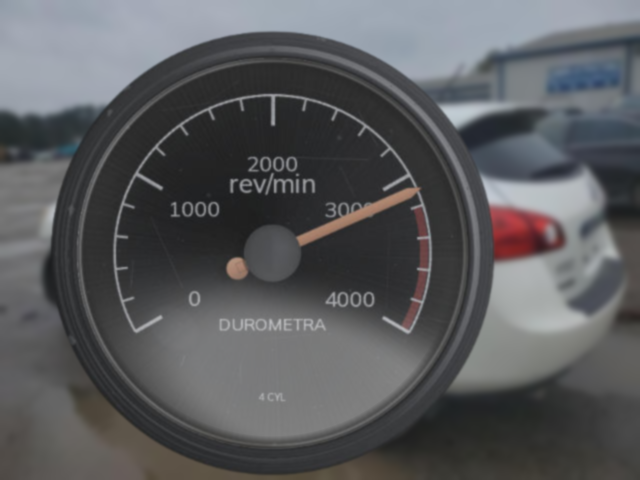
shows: 3100 rpm
